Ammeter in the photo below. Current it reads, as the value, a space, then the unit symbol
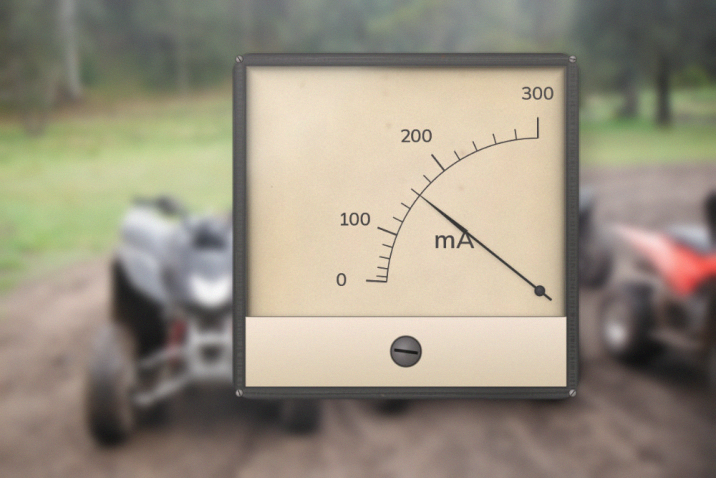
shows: 160 mA
